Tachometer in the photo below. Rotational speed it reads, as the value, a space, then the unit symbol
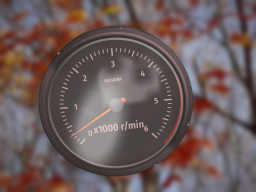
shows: 300 rpm
